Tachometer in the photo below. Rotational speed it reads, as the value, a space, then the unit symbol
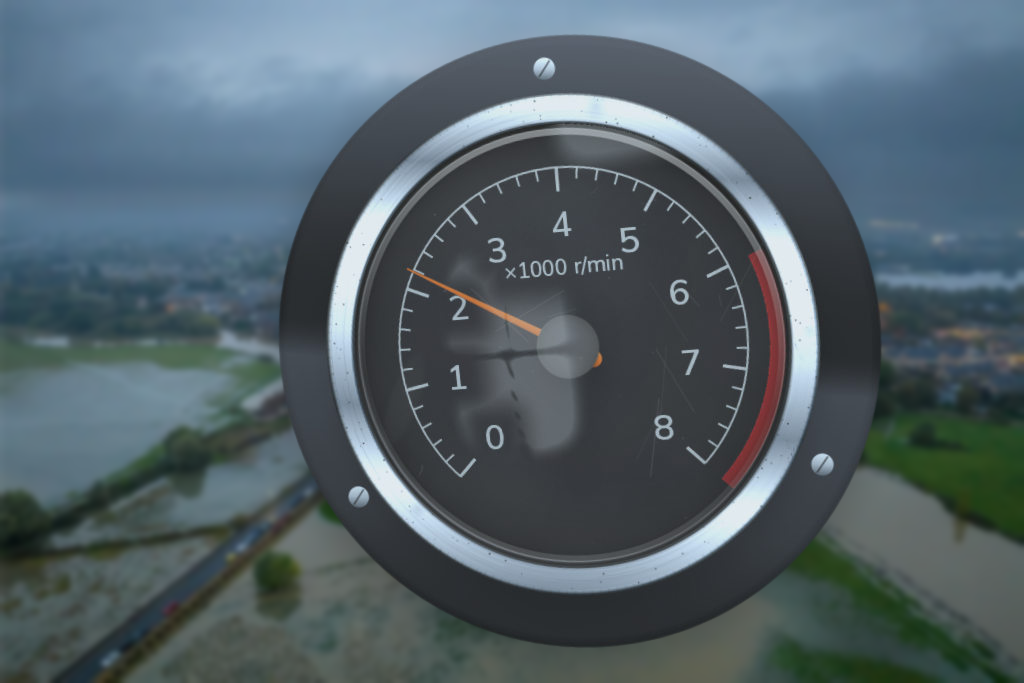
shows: 2200 rpm
